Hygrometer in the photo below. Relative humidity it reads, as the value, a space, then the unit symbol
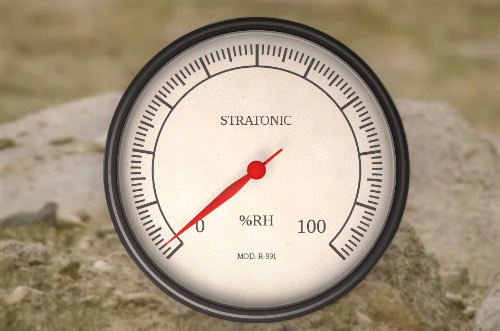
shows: 2 %
